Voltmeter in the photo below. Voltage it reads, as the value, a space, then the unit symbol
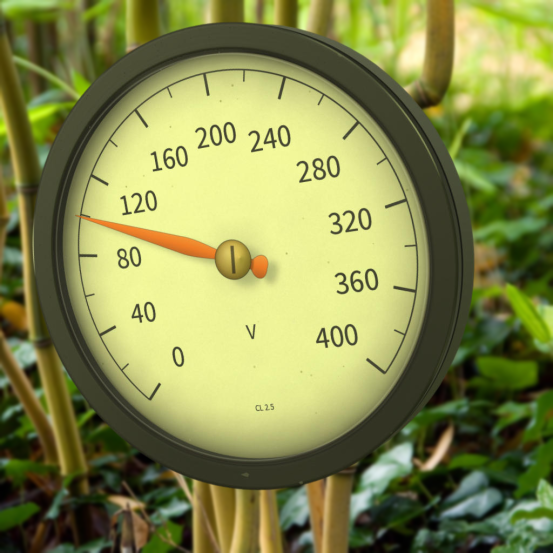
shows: 100 V
